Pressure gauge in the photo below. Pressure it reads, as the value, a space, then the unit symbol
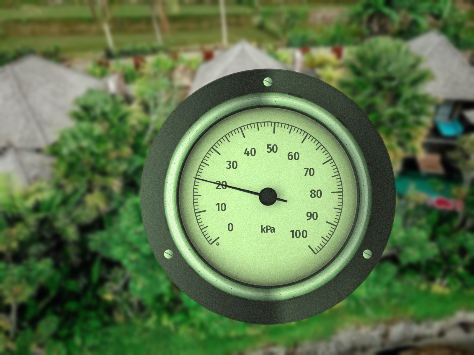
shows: 20 kPa
